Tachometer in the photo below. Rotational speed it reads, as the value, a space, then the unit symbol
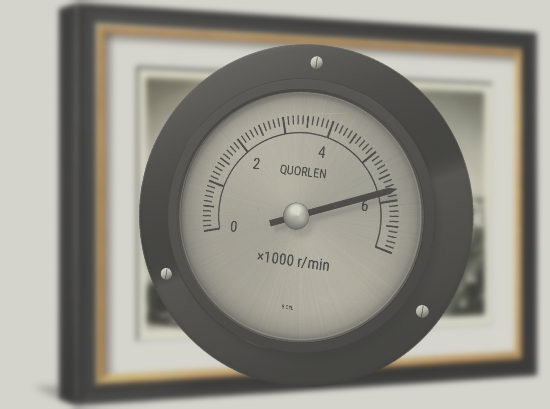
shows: 5800 rpm
